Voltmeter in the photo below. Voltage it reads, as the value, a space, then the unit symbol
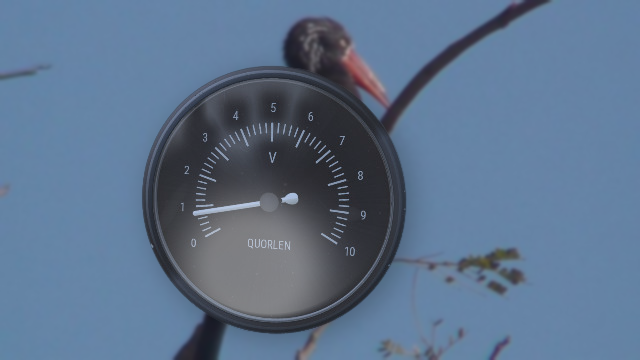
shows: 0.8 V
